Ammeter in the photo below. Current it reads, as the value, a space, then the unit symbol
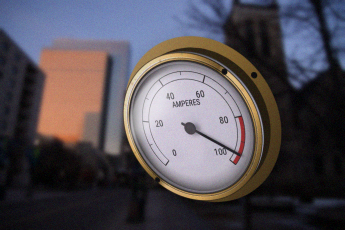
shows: 95 A
